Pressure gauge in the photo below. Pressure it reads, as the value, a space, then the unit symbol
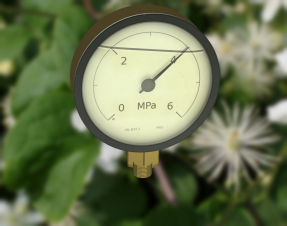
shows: 4 MPa
